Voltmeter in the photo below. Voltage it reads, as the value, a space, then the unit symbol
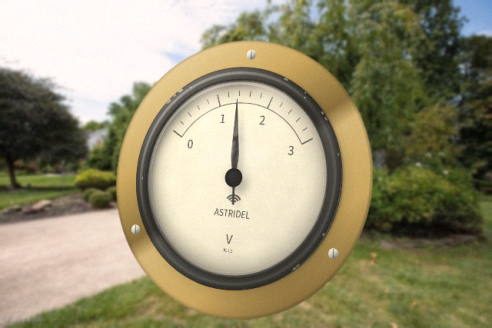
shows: 1.4 V
